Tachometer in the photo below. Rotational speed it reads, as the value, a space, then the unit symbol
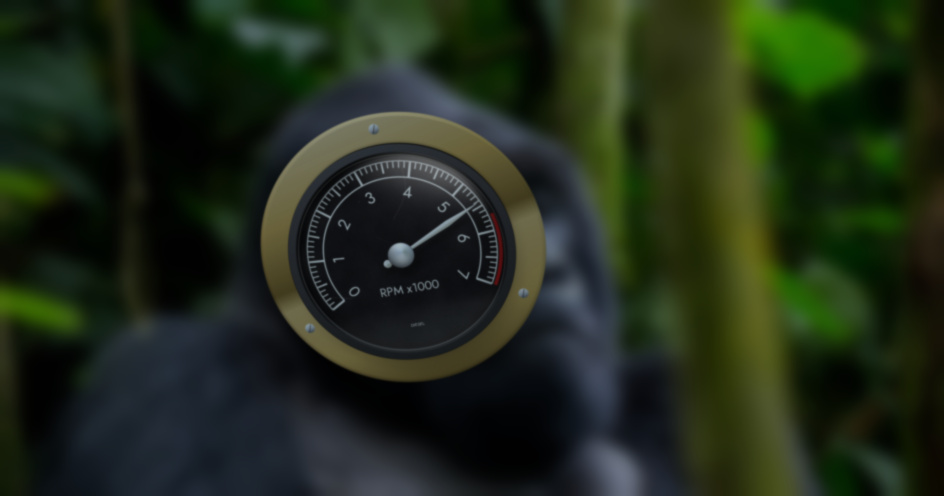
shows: 5400 rpm
